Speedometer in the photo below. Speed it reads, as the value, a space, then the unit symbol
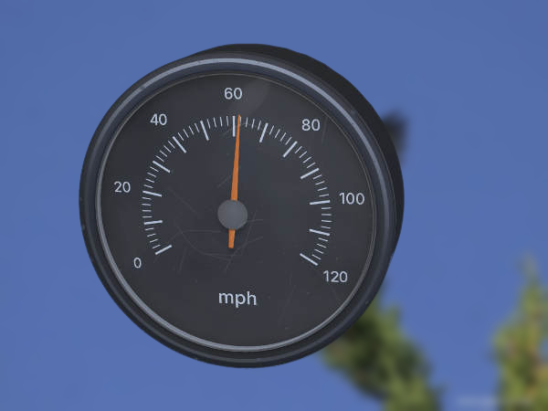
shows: 62 mph
